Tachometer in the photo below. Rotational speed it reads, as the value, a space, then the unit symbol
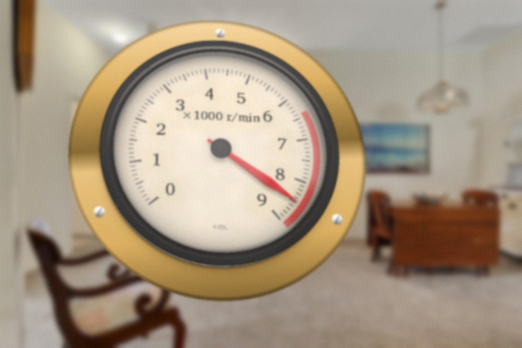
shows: 8500 rpm
